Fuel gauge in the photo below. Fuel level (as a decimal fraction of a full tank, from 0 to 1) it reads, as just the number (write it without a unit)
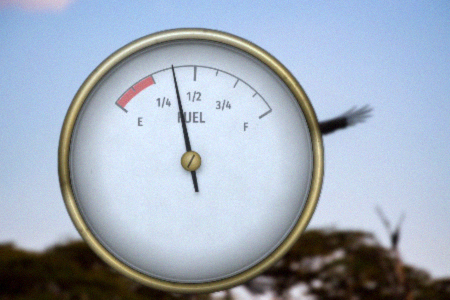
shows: 0.375
